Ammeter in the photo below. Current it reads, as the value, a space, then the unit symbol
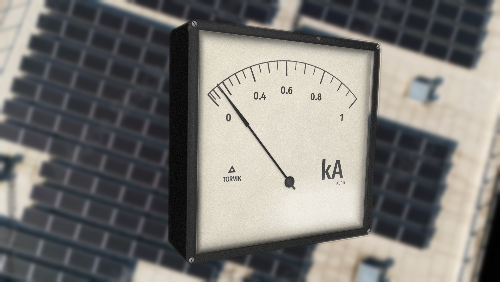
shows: 0.15 kA
